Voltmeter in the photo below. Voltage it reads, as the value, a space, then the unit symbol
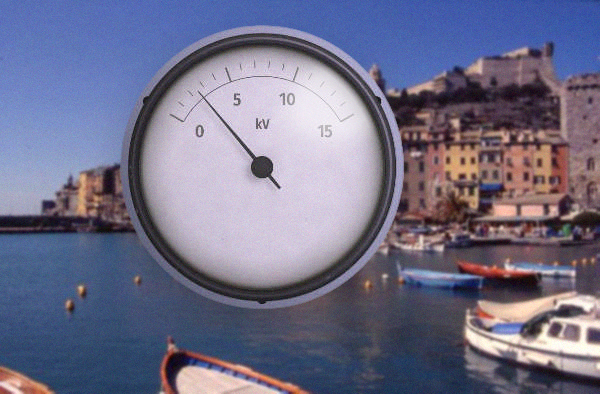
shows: 2.5 kV
